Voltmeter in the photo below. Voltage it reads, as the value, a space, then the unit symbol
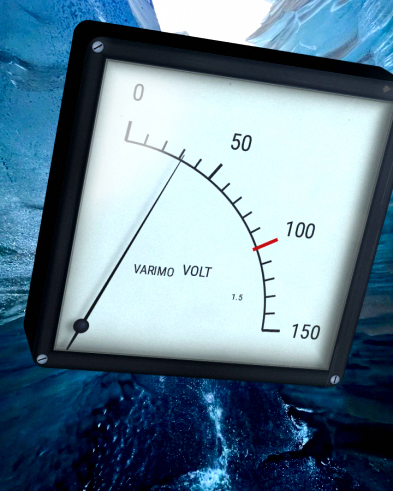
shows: 30 V
